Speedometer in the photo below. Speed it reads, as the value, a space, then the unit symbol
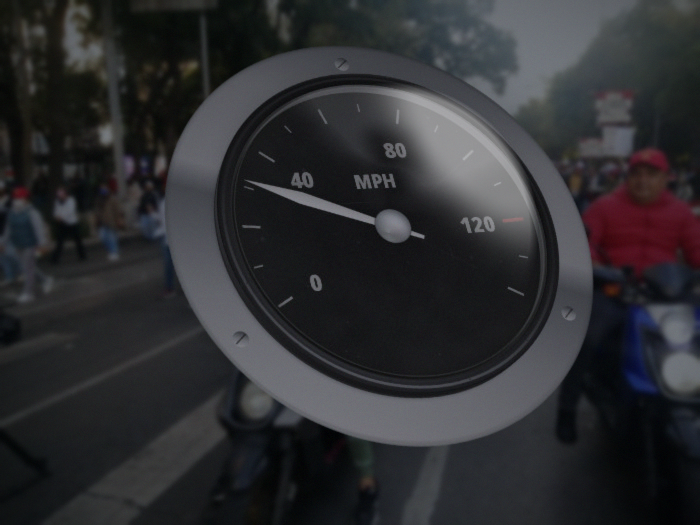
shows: 30 mph
